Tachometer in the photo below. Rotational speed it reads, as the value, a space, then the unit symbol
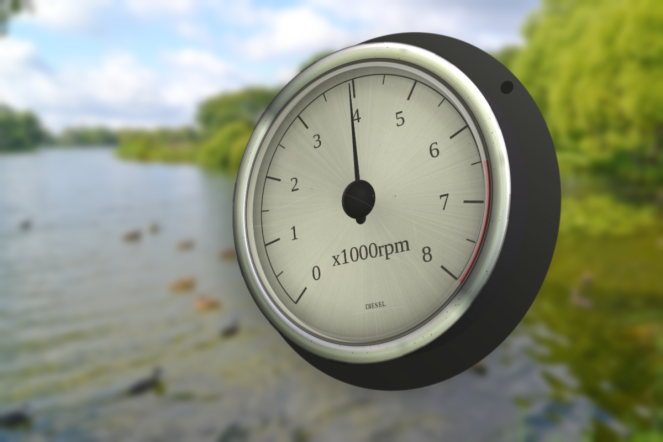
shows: 4000 rpm
